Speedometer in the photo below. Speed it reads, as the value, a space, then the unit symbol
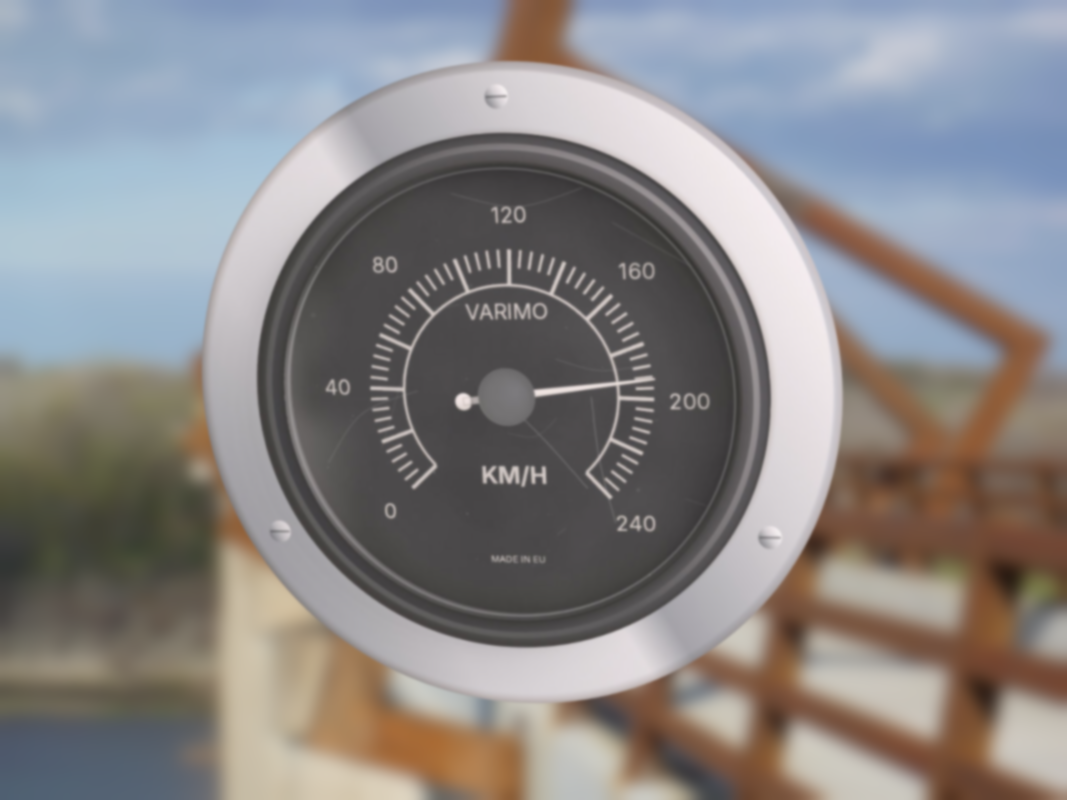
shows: 192 km/h
